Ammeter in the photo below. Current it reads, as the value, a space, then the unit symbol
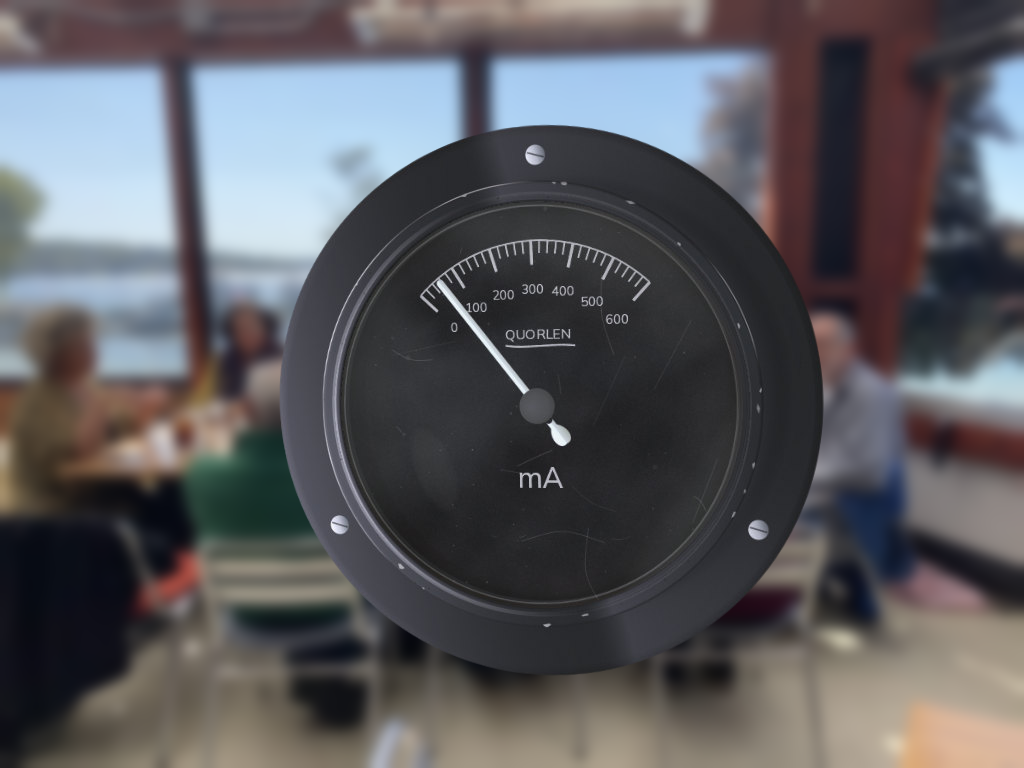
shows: 60 mA
